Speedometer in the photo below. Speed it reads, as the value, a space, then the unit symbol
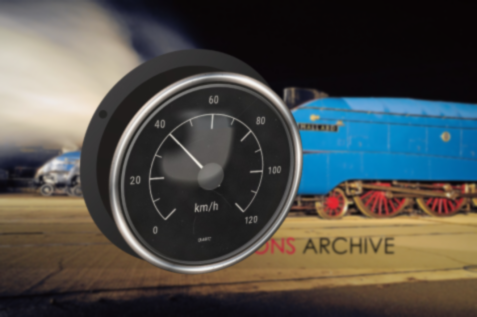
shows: 40 km/h
